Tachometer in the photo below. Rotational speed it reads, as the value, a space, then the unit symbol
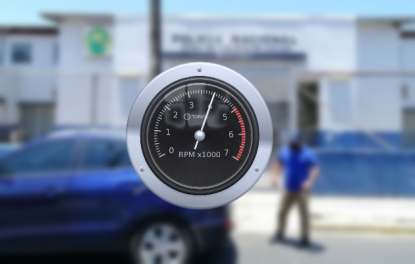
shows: 4000 rpm
